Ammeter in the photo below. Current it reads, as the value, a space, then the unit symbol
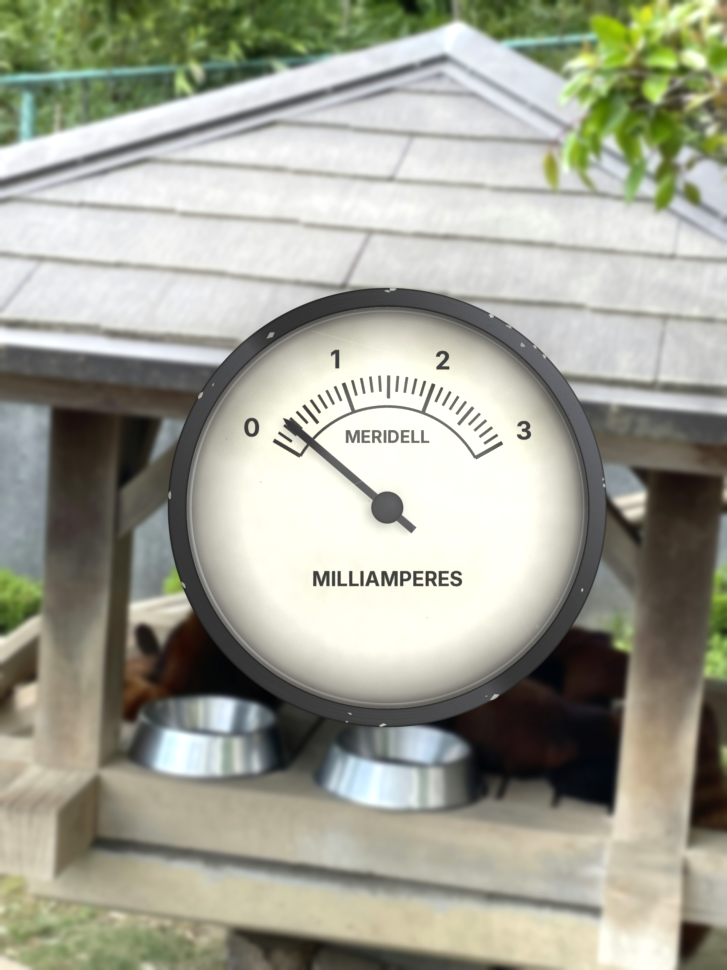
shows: 0.25 mA
